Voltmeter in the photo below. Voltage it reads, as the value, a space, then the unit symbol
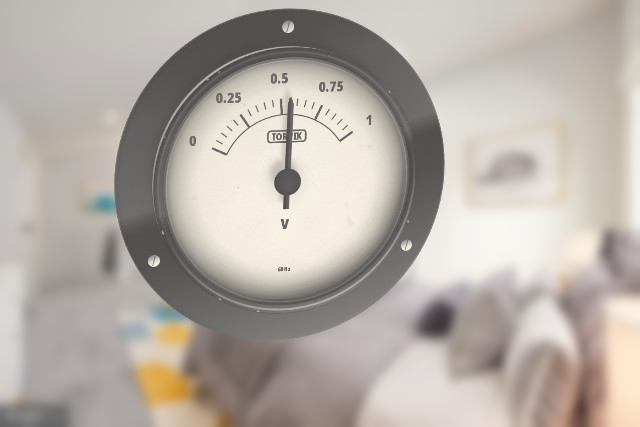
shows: 0.55 V
